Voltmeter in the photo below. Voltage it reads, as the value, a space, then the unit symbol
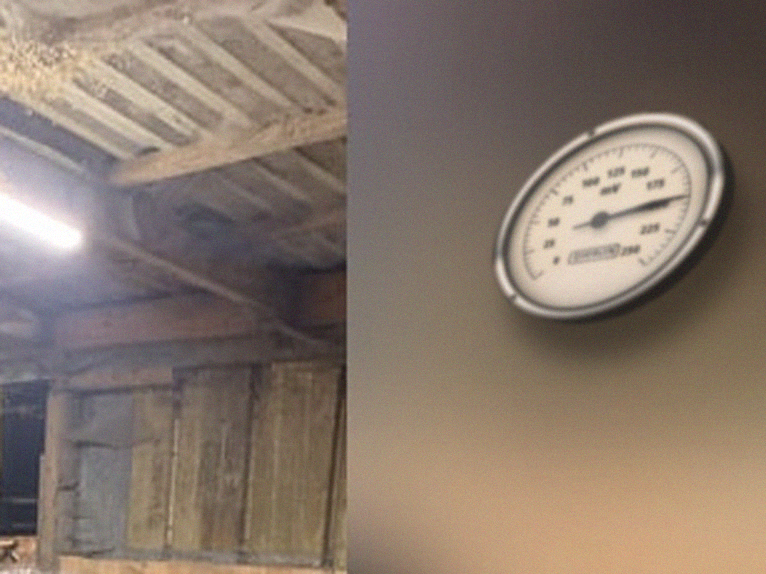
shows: 200 mV
